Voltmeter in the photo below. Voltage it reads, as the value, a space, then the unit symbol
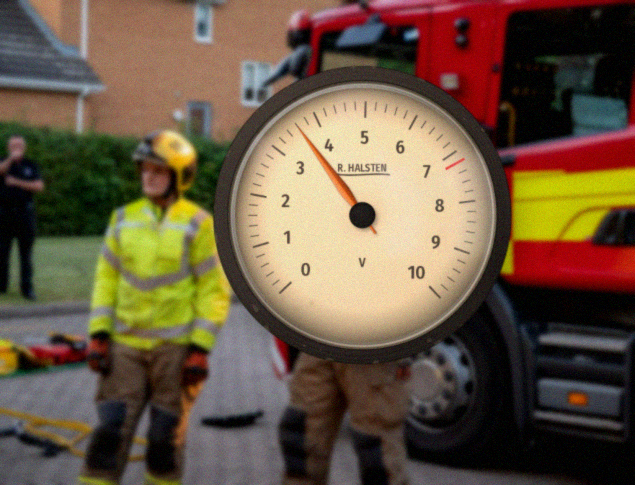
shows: 3.6 V
